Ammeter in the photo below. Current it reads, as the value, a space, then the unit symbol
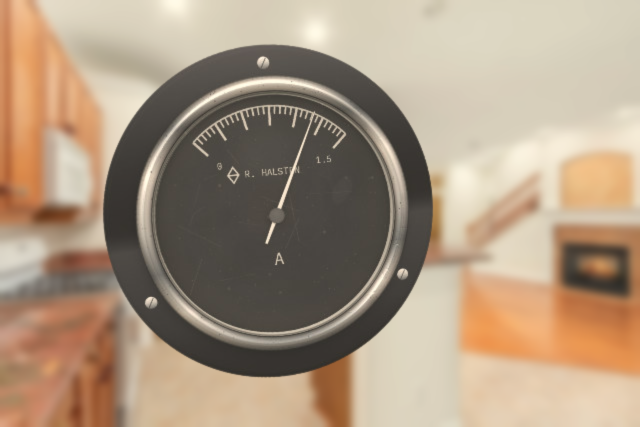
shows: 1.15 A
